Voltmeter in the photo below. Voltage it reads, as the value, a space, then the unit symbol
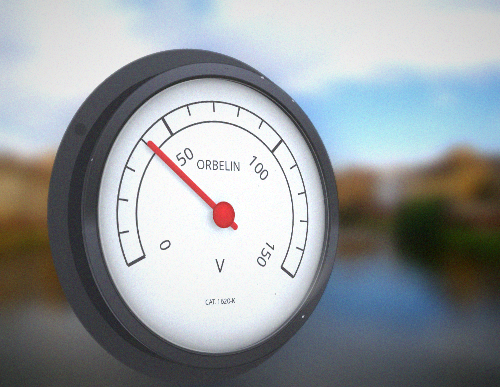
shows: 40 V
